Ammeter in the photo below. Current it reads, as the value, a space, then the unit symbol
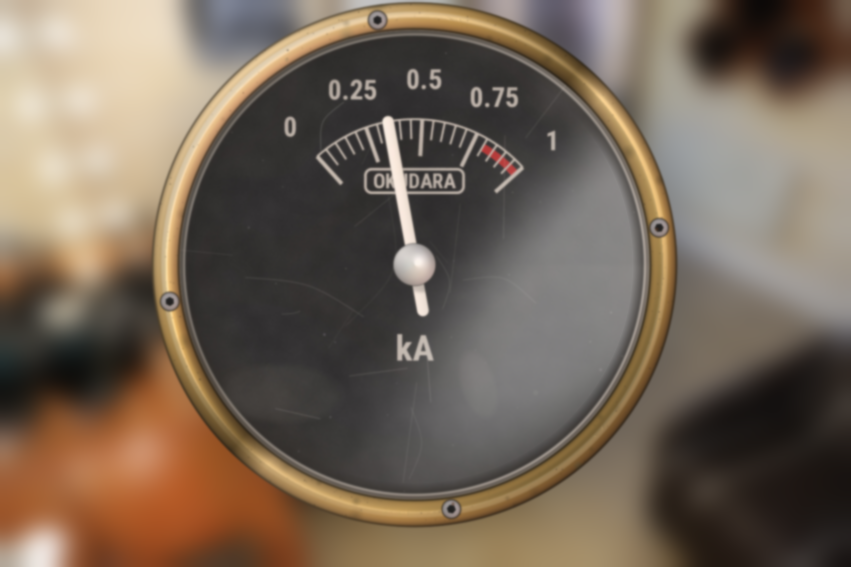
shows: 0.35 kA
